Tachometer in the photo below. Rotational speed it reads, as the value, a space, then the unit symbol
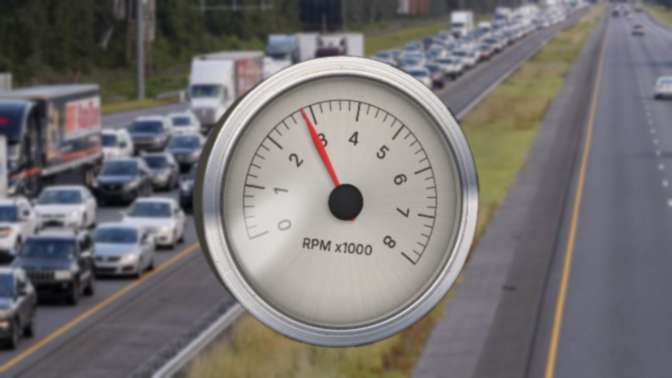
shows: 2800 rpm
